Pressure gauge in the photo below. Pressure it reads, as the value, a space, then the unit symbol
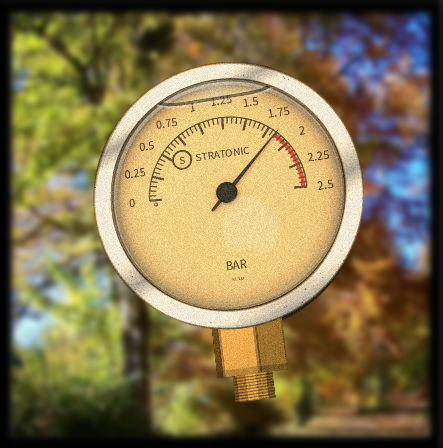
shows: 1.85 bar
